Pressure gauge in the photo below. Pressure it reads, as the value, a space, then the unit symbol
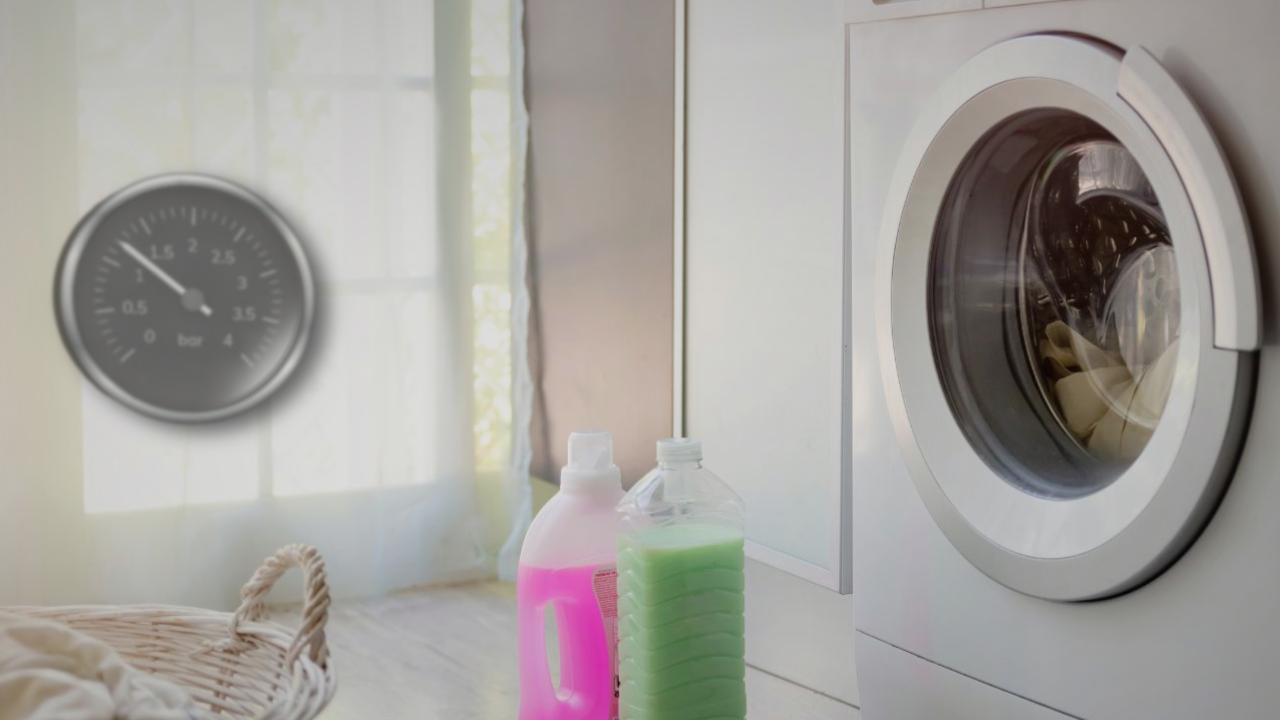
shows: 1.2 bar
